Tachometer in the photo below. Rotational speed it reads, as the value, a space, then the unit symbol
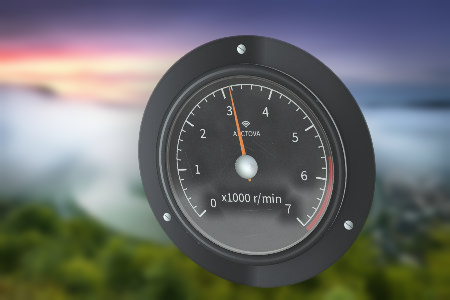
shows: 3200 rpm
